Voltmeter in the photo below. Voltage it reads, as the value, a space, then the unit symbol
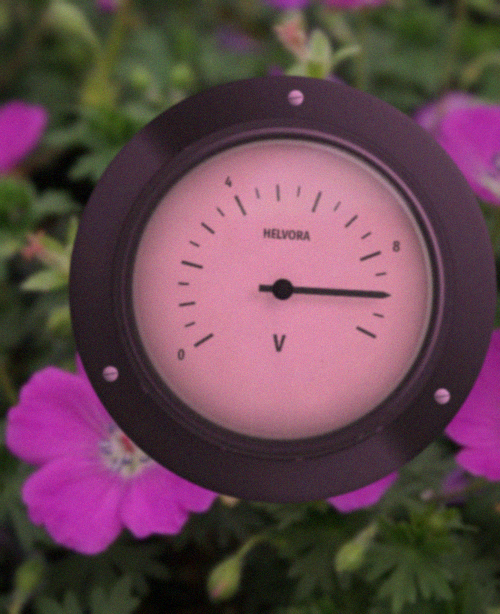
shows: 9 V
